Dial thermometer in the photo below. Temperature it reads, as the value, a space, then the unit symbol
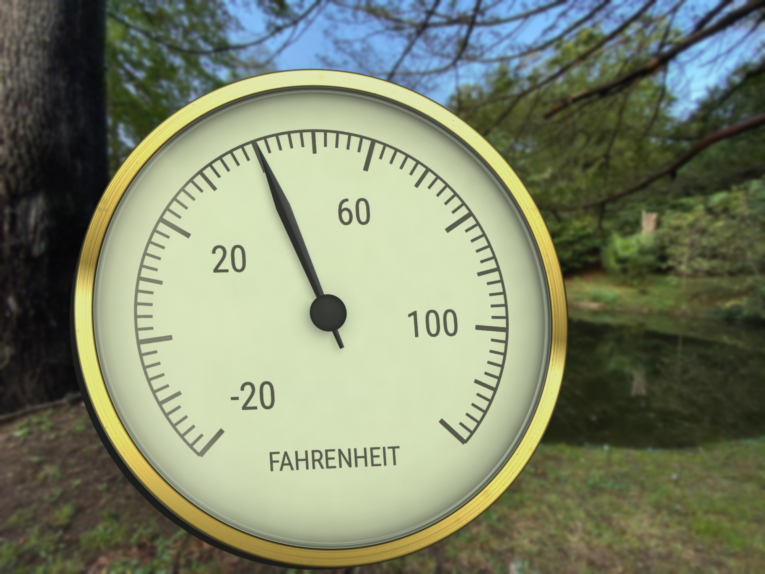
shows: 40 °F
